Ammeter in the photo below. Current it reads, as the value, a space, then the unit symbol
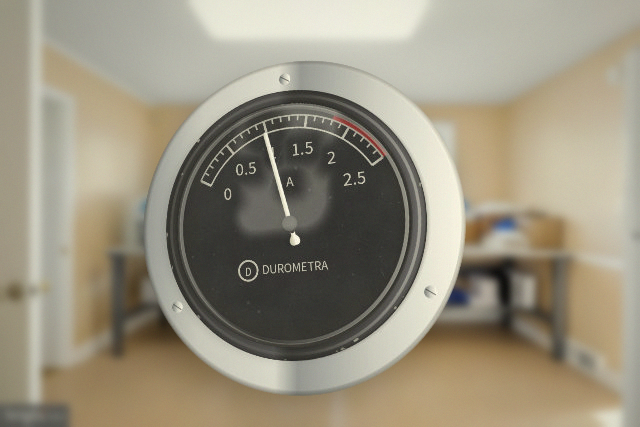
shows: 1 A
